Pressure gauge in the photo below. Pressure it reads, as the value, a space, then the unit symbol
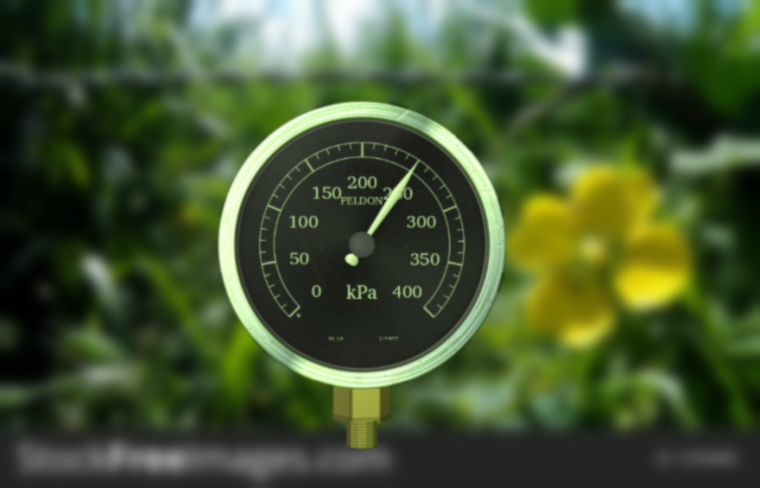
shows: 250 kPa
